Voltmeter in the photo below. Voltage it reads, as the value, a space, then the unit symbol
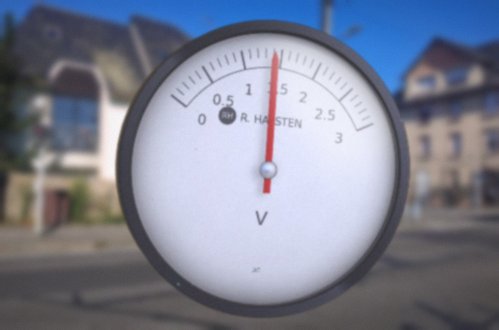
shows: 1.4 V
